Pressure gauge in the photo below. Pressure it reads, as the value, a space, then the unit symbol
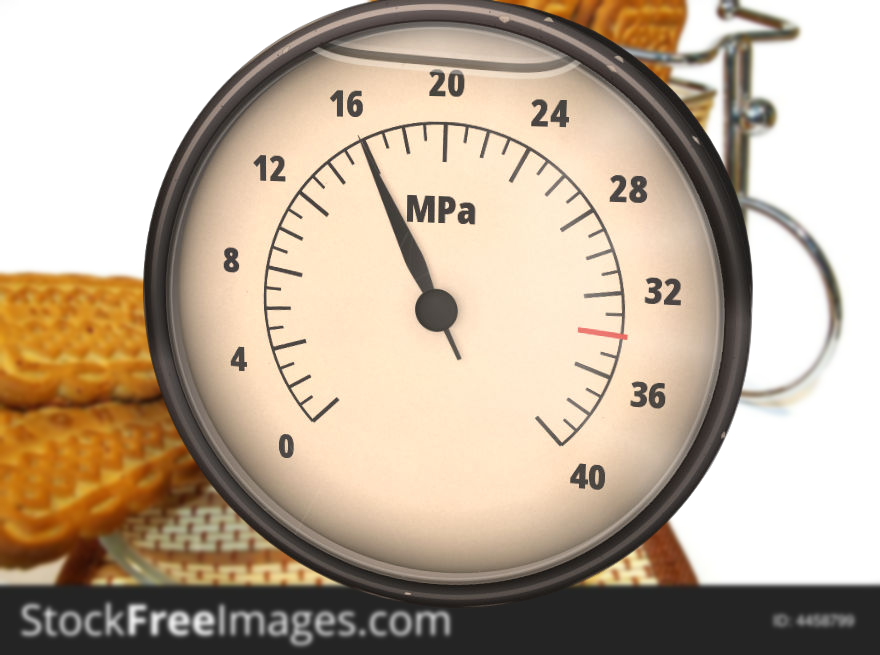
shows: 16 MPa
